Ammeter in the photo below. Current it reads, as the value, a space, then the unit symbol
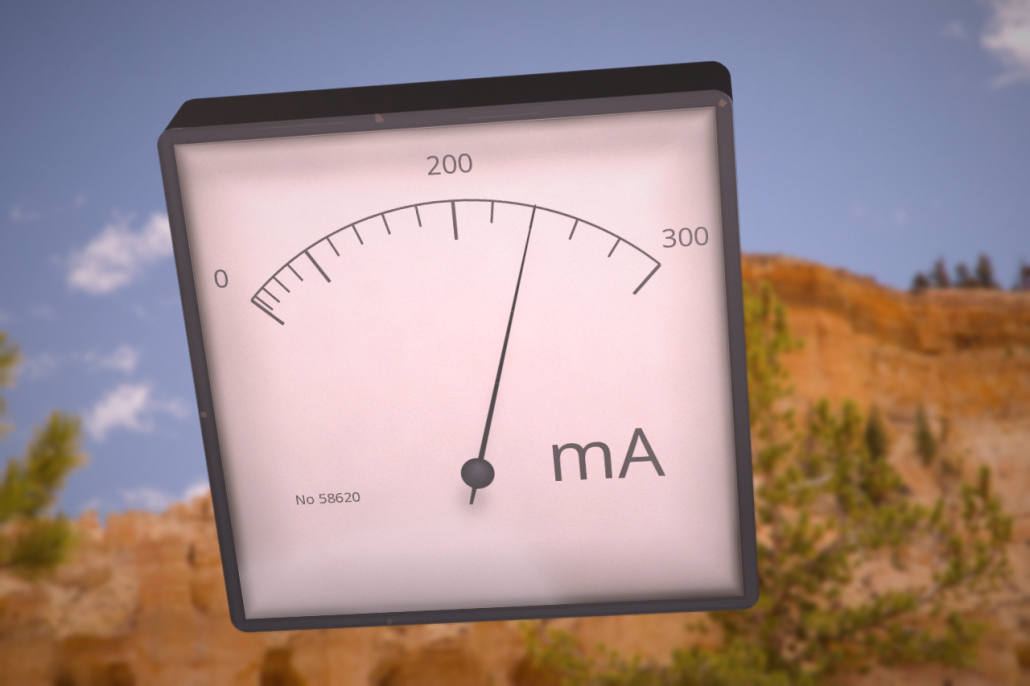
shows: 240 mA
